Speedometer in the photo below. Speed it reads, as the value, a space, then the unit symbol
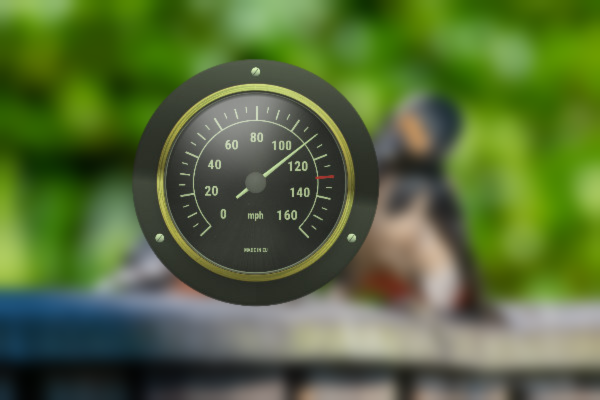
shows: 110 mph
